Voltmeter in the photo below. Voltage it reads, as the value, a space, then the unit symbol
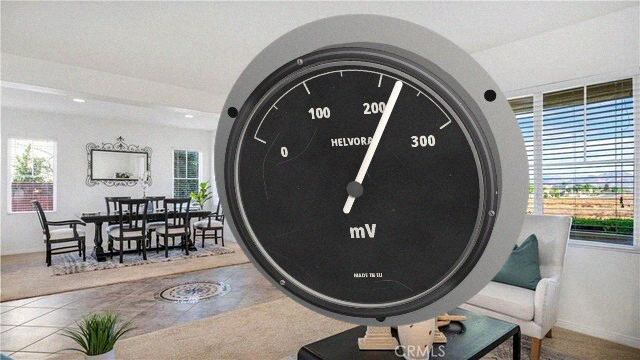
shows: 225 mV
